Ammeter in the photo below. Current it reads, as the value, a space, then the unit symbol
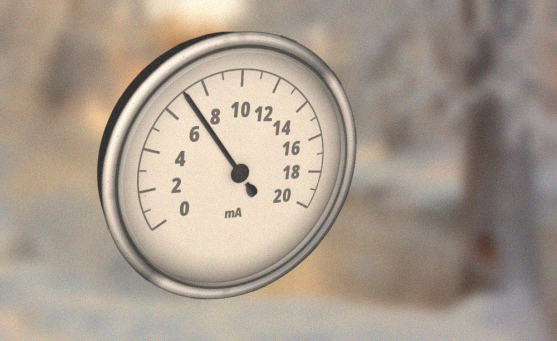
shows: 7 mA
